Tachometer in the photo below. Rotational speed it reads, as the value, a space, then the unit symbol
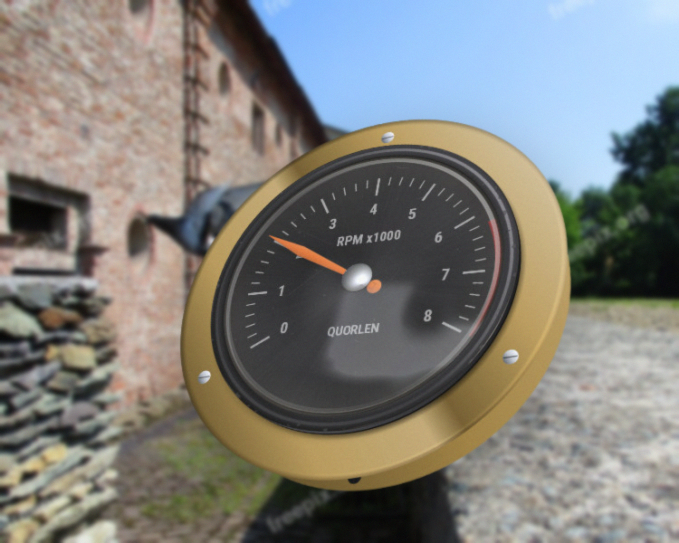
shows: 2000 rpm
